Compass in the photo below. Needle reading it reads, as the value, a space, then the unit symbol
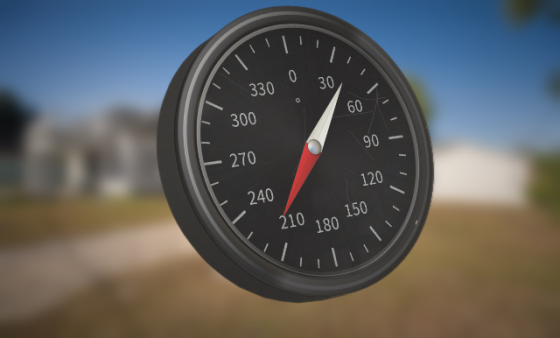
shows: 220 °
